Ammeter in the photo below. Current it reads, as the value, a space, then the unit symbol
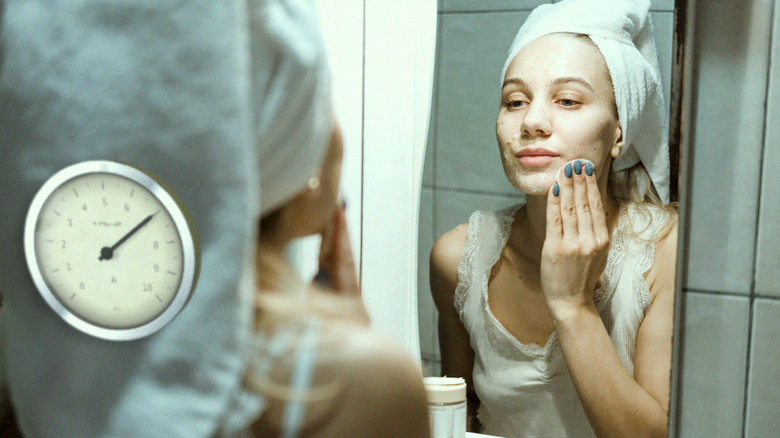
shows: 7 A
